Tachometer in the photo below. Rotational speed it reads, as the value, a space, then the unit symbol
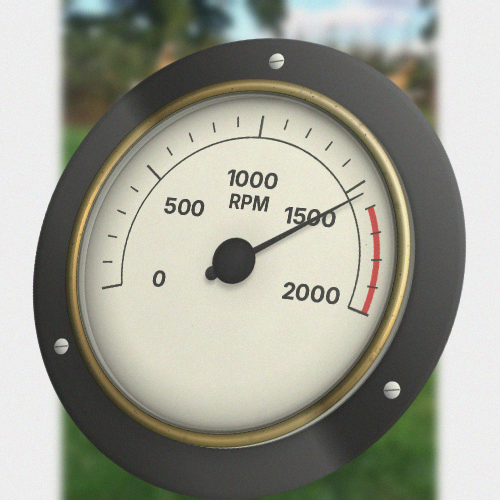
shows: 1550 rpm
